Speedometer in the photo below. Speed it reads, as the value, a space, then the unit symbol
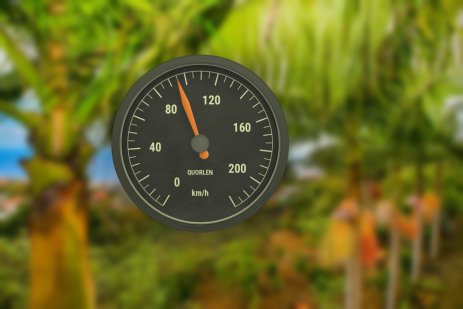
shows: 95 km/h
